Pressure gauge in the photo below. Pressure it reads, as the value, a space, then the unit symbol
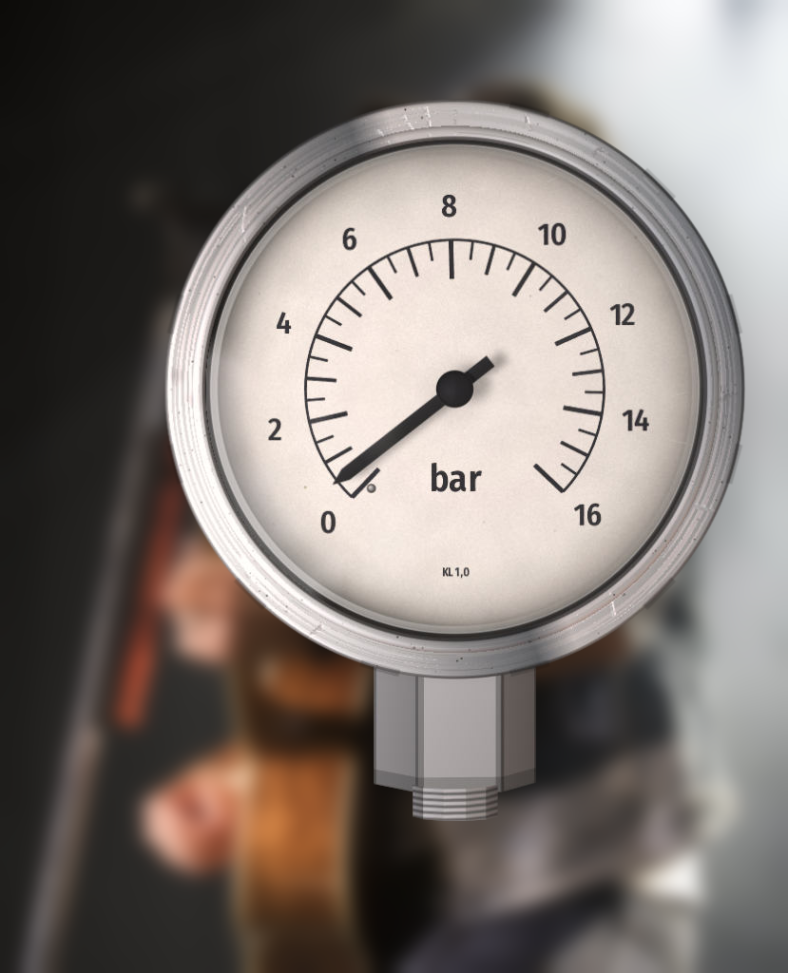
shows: 0.5 bar
